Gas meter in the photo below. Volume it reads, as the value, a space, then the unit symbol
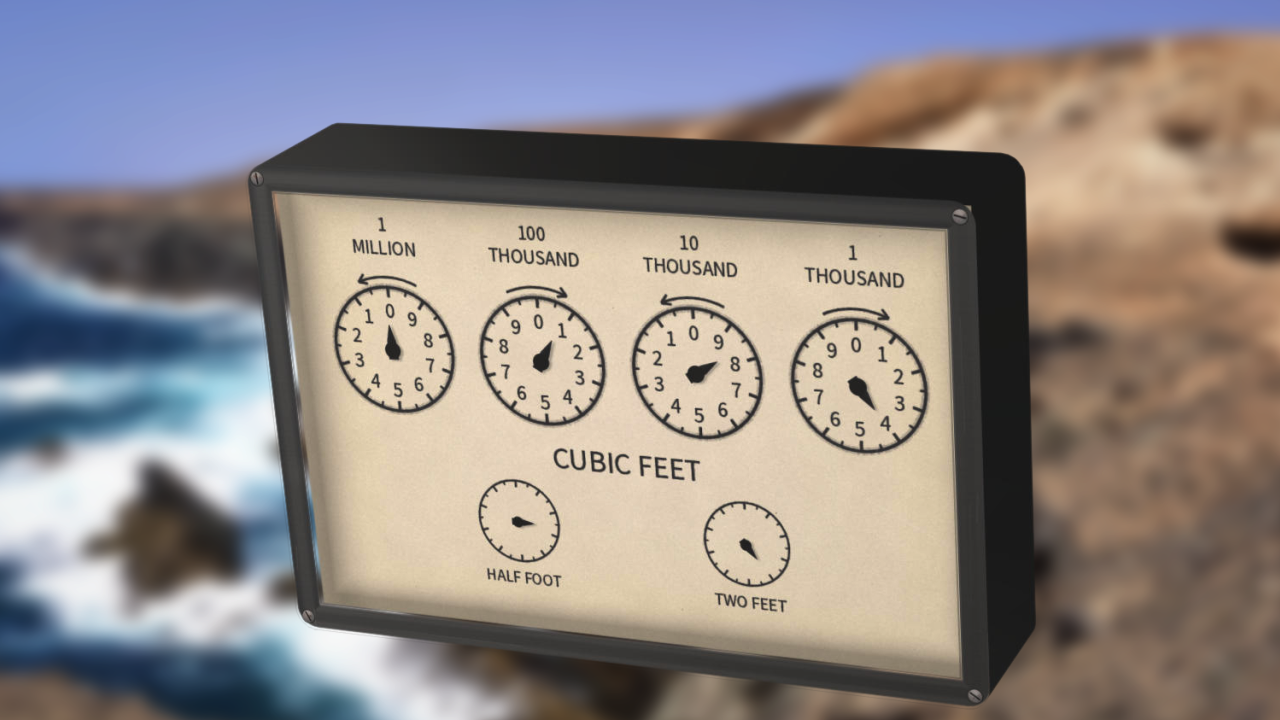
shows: 8400 ft³
